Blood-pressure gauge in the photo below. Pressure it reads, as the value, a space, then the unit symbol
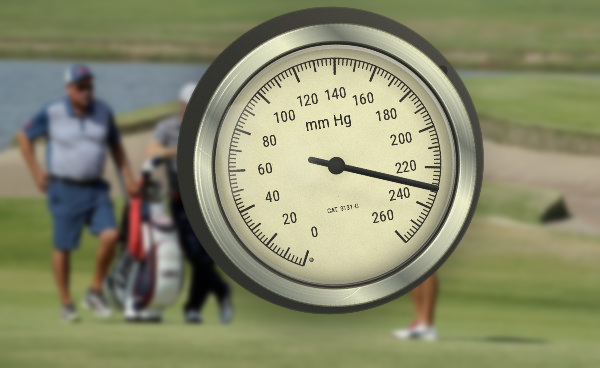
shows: 230 mmHg
